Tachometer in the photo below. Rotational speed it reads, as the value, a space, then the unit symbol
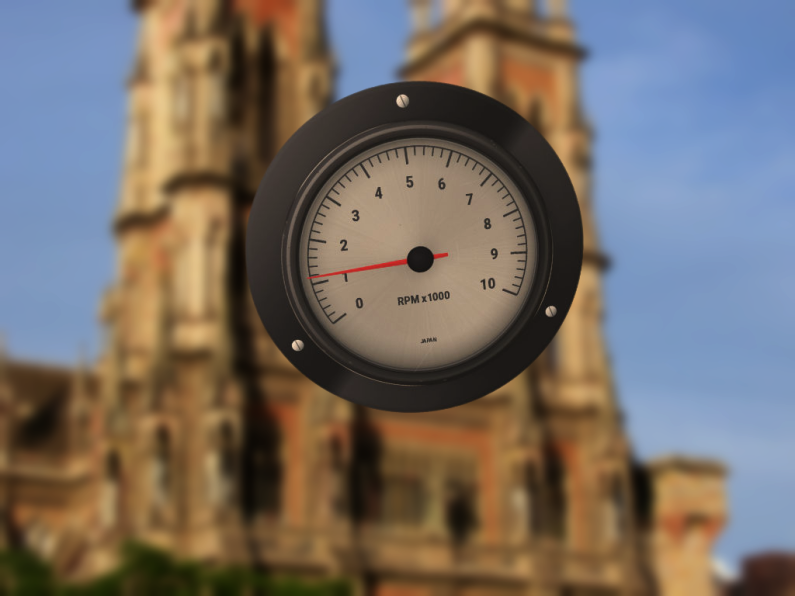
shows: 1200 rpm
